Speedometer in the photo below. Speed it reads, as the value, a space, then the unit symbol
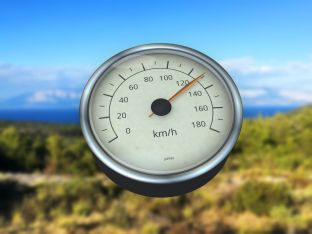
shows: 130 km/h
